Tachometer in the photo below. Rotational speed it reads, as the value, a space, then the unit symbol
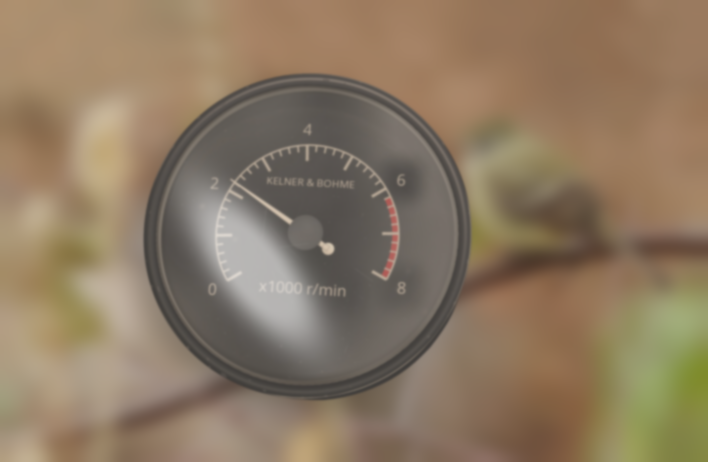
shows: 2200 rpm
